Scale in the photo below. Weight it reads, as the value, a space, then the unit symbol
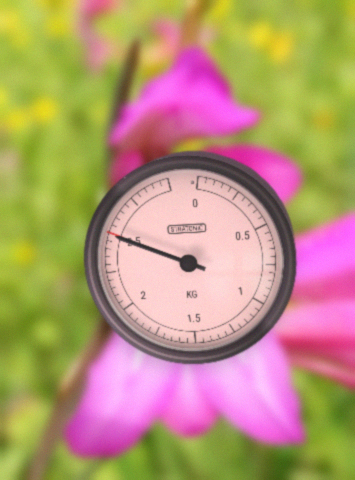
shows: 2.5 kg
